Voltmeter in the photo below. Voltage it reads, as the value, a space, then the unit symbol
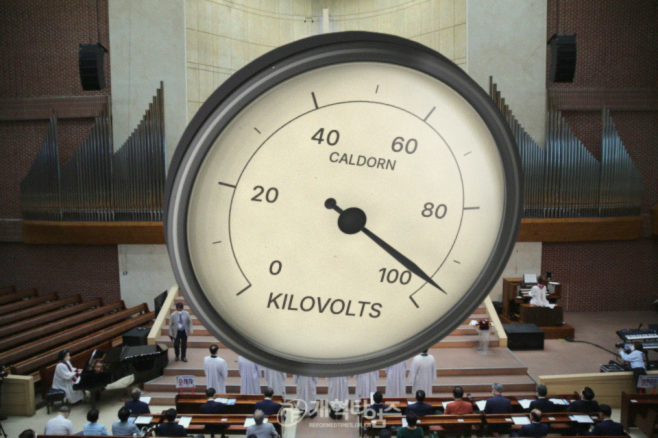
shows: 95 kV
